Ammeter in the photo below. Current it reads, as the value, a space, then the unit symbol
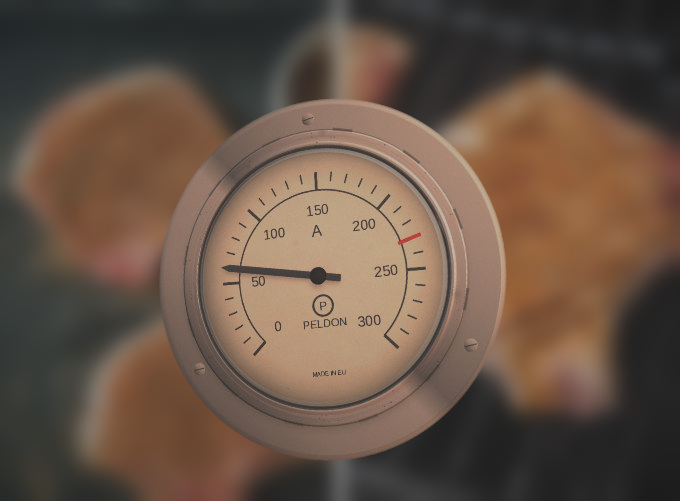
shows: 60 A
